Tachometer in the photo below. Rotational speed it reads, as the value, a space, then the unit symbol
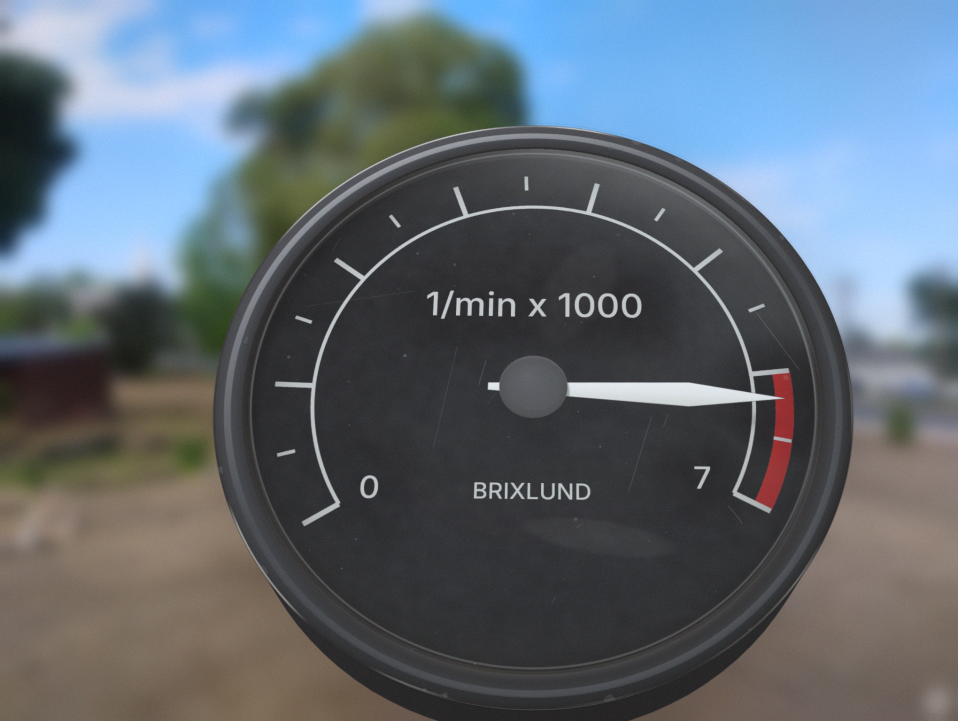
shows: 6250 rpm
